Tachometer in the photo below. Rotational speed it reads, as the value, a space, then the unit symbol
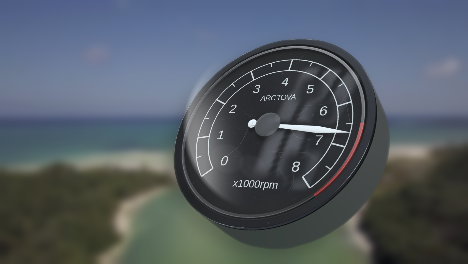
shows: 6750 rpm
